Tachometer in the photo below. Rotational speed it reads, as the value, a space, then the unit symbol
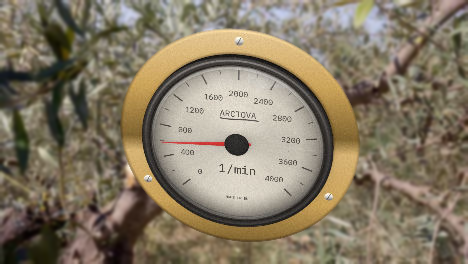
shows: 600 rpm
